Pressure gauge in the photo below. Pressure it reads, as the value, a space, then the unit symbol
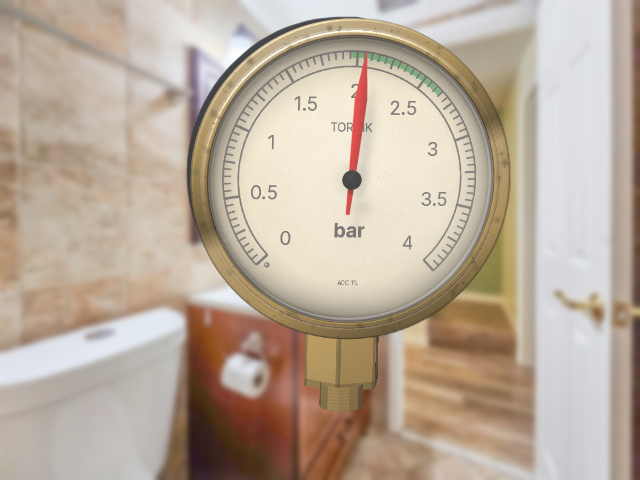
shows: 2.05 bar
